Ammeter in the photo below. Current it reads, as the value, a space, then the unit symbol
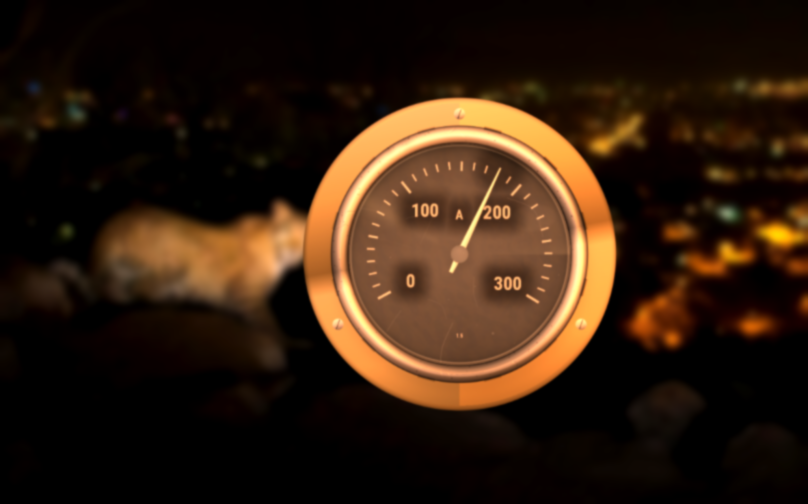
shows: 180 A
